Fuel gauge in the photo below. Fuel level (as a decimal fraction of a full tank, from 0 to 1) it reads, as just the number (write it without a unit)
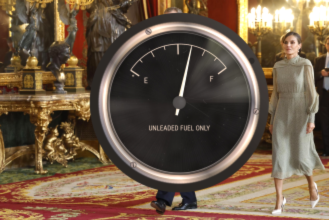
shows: 0.625
